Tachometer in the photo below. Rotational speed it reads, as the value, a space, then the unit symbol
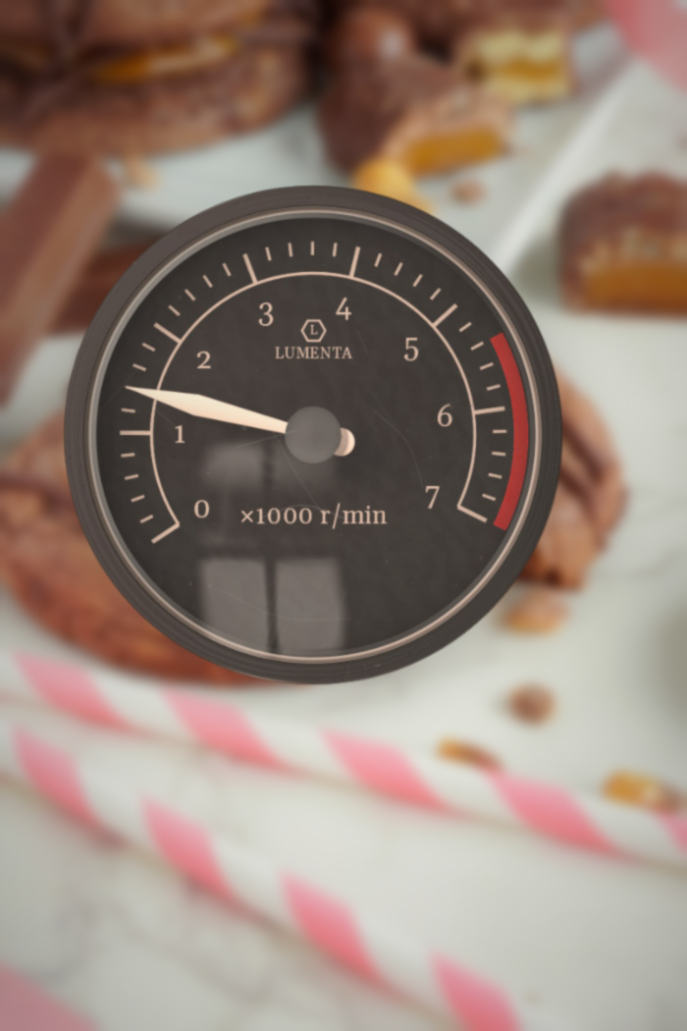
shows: 1400 rpm
